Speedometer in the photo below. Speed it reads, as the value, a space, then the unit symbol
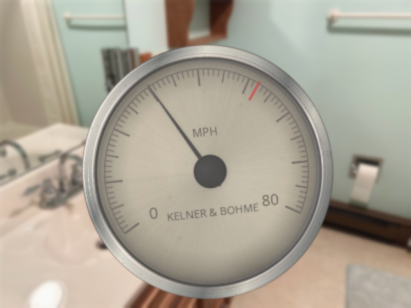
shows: 30 mph
